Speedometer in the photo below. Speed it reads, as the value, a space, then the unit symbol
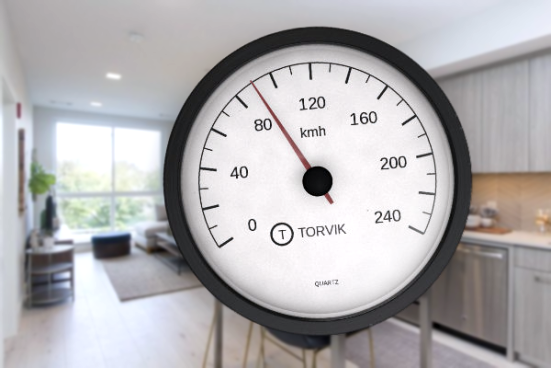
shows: 90 km/h
